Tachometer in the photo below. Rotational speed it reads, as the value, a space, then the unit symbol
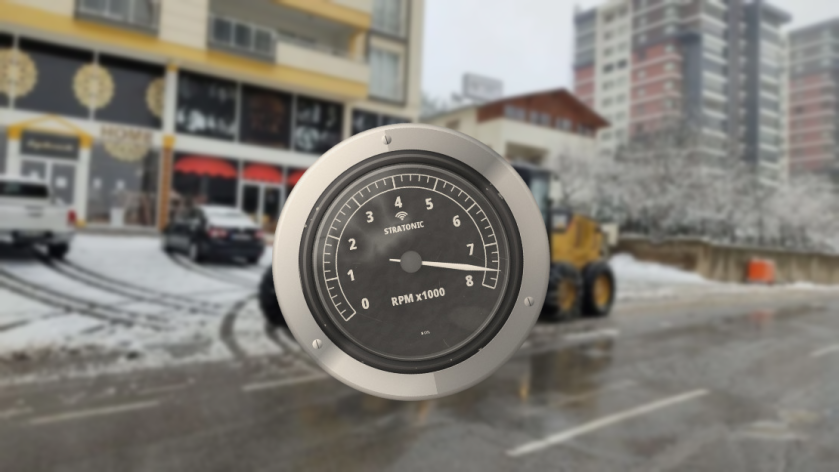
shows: 7600 rpm
